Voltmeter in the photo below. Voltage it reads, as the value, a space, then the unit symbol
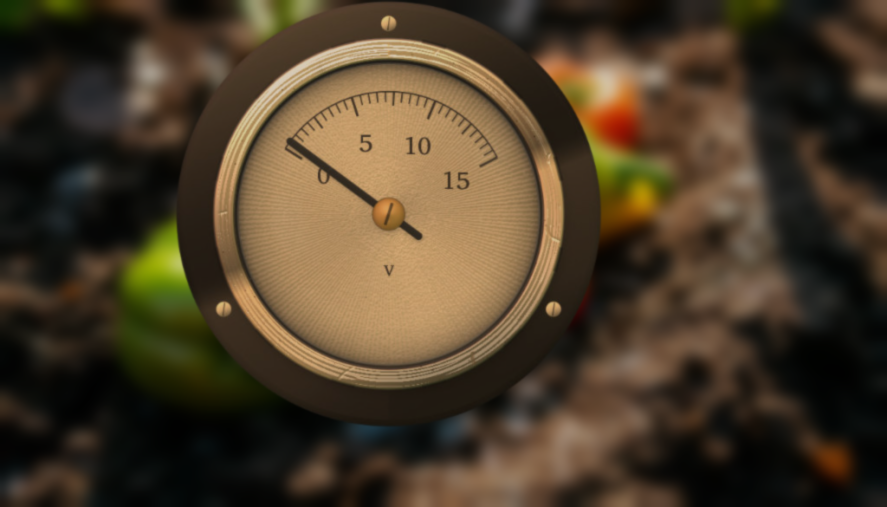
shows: 0.5 V
